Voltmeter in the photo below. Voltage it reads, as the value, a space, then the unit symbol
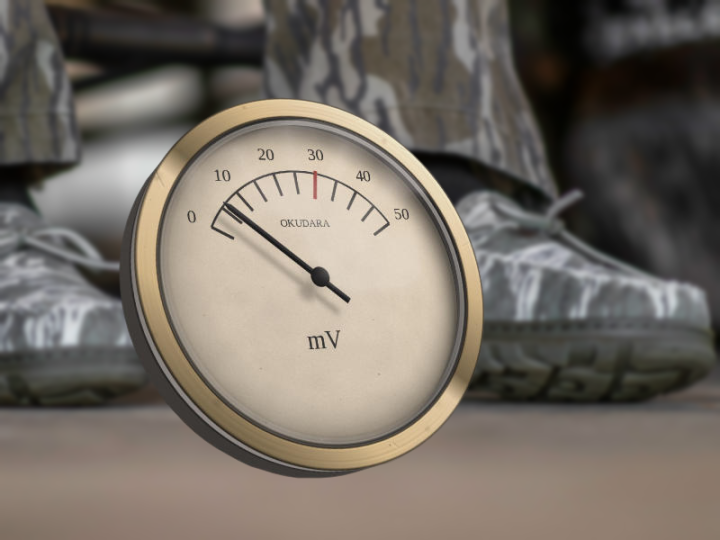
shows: 5 mV
